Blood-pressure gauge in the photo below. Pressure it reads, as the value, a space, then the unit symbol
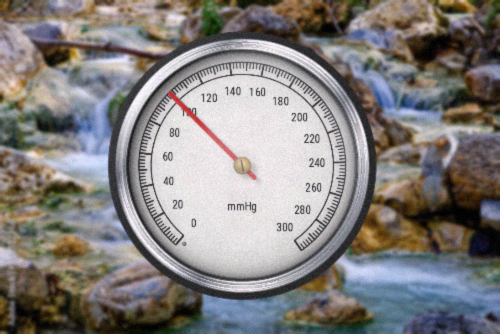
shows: 100 mmHg
